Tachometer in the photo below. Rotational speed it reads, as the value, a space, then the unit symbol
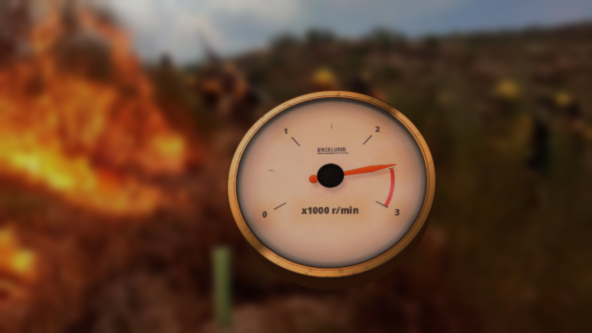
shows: 2500 rpm
